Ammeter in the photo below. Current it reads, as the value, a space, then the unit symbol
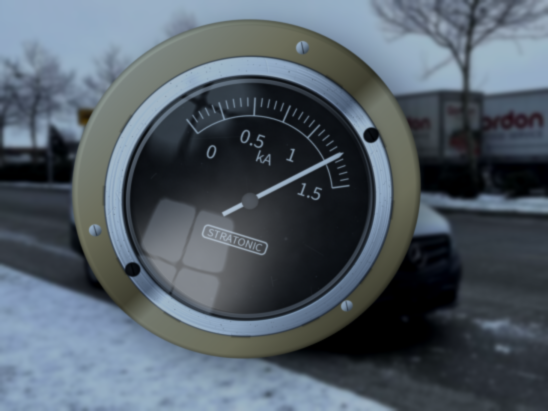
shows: 1.25 kA
